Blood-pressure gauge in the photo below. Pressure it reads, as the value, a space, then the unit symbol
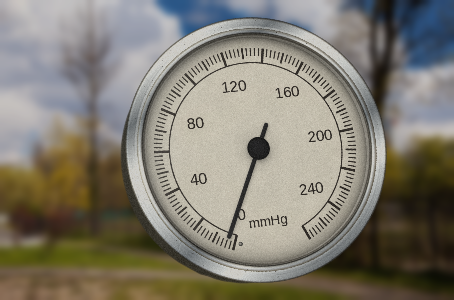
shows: 4 mmHg
